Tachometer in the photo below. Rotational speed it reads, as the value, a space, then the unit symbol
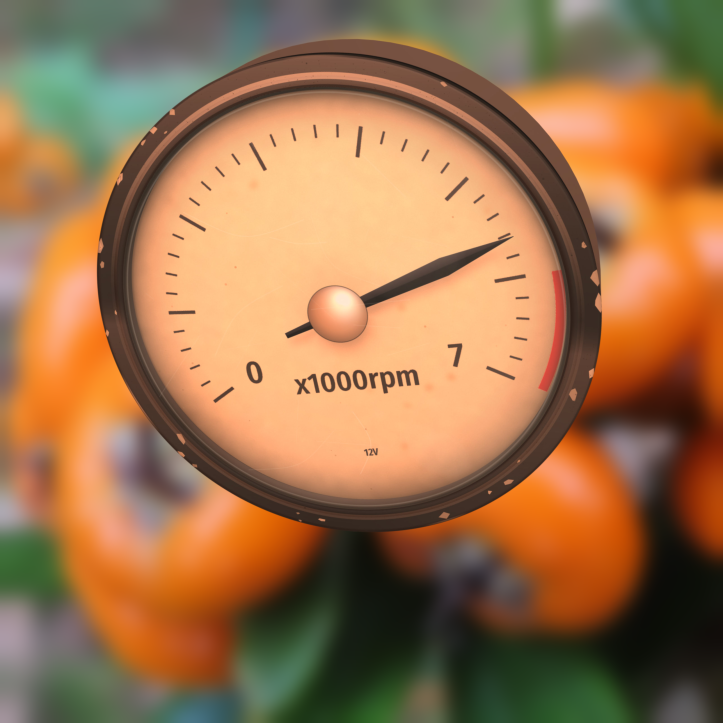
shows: 5600 rpm
